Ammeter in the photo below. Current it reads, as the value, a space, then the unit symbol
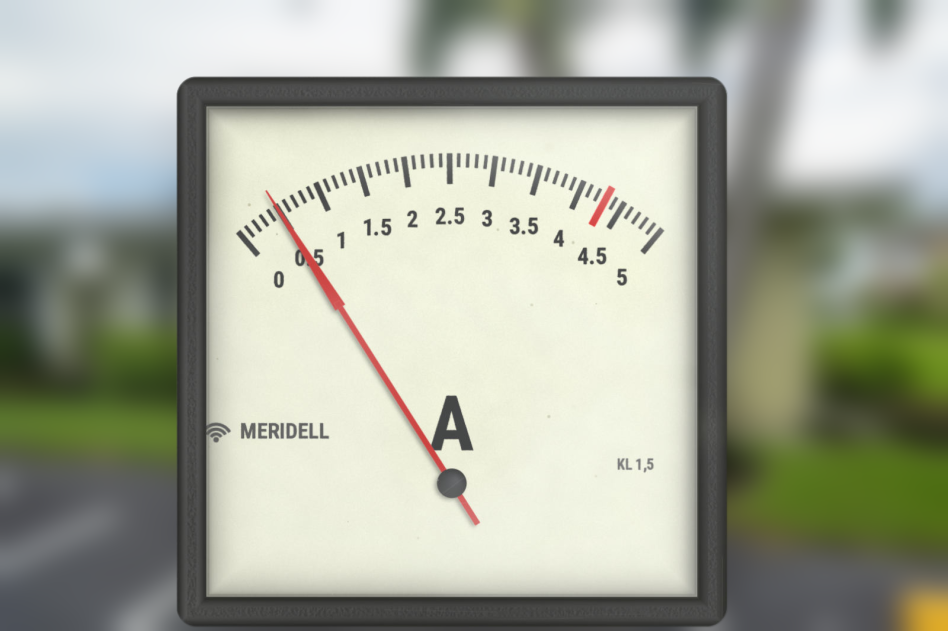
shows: 0.5 A
